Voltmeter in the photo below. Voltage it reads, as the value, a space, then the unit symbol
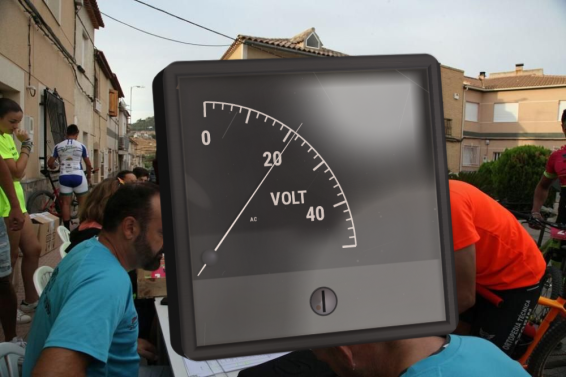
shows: 21 V
